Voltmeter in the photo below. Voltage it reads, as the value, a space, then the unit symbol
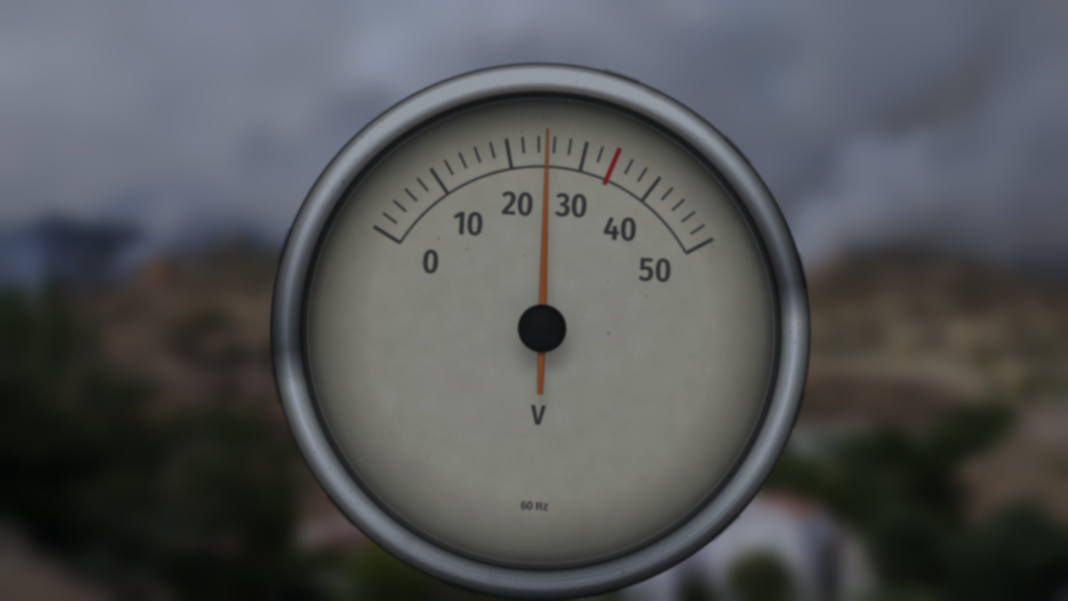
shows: 25 V
